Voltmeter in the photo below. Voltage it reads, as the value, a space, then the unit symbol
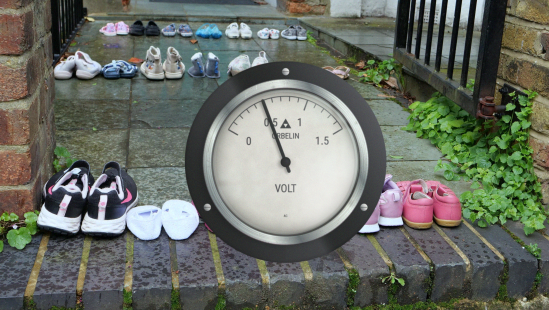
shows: 0.5 V
